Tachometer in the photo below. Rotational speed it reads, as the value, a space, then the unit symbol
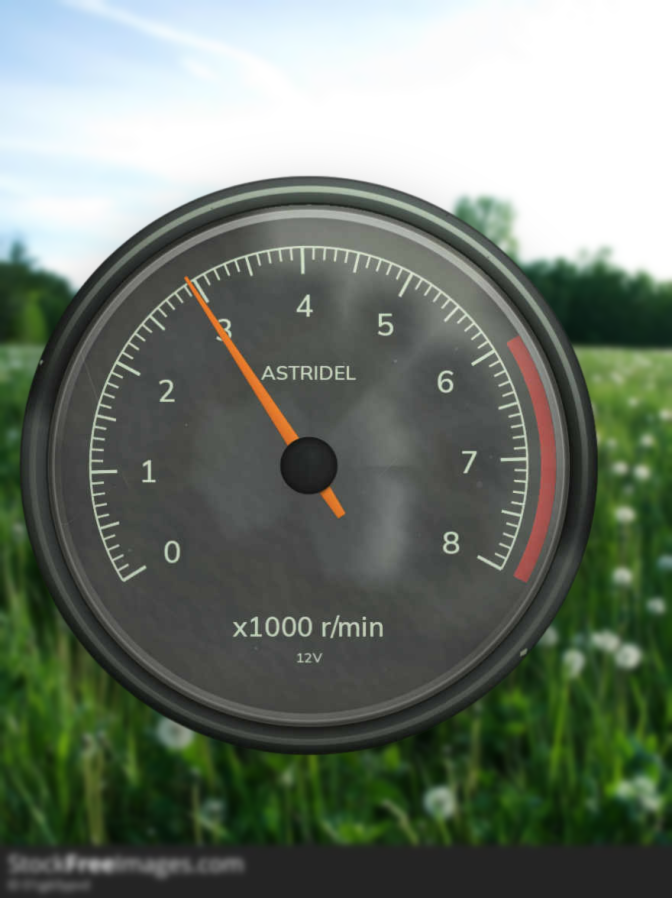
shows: 2950 rpm
